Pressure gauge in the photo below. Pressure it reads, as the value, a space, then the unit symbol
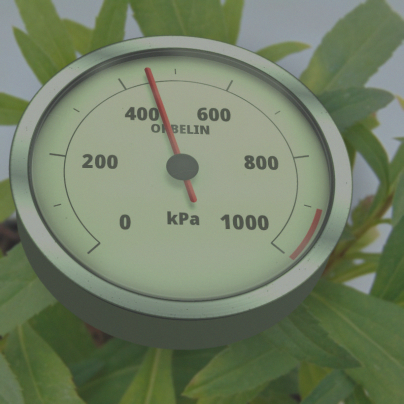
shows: 450 kPa
